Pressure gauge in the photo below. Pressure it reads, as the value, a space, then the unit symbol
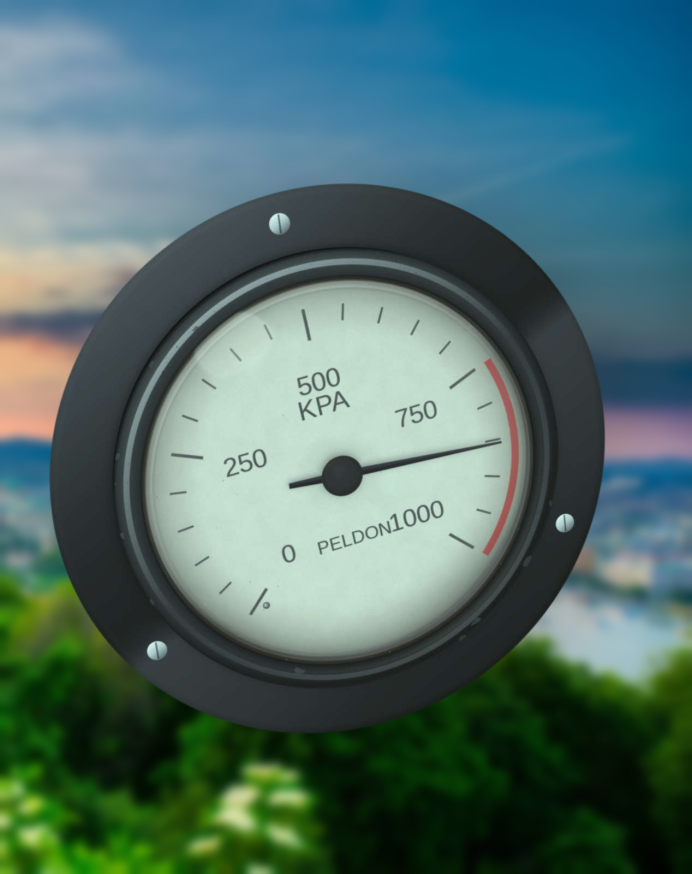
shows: 850 kPa
